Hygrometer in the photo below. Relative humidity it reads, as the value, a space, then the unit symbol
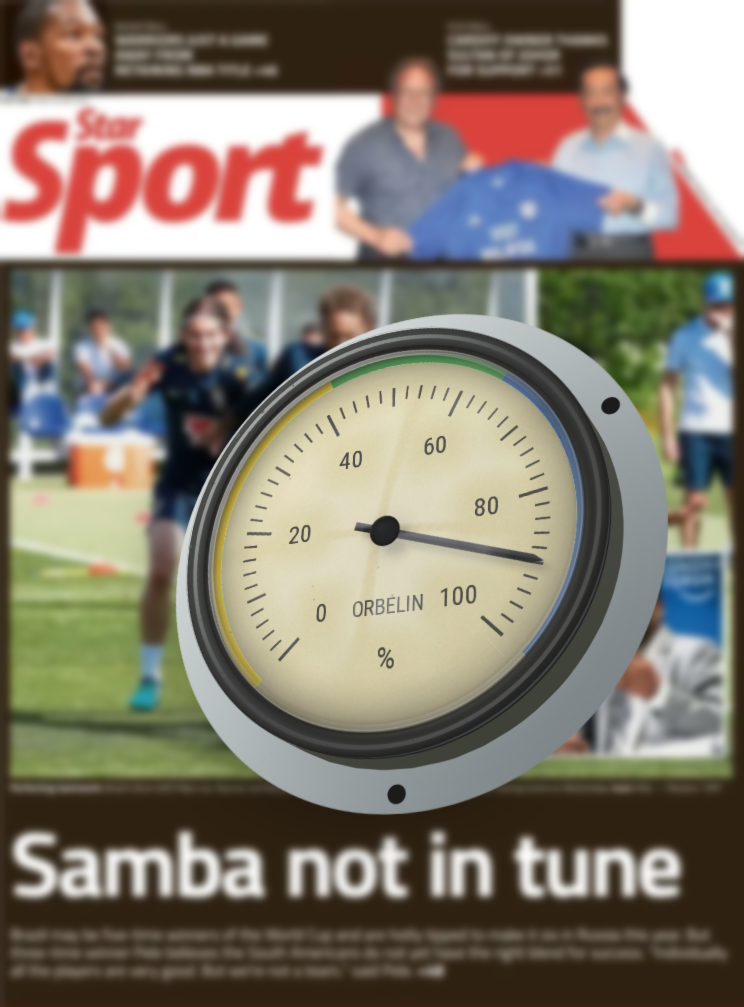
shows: 90 %
